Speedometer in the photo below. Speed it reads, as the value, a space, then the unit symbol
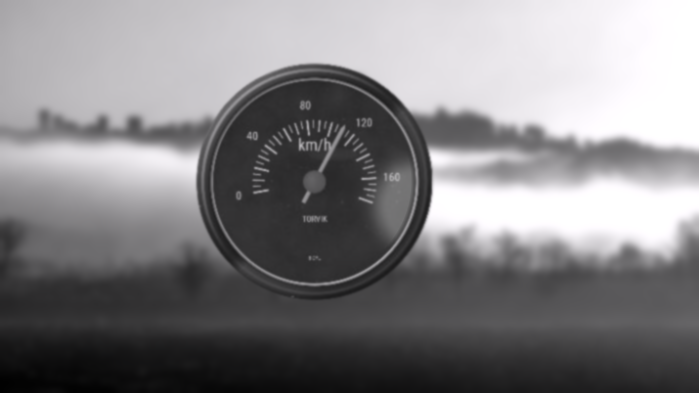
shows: 110 km/h
